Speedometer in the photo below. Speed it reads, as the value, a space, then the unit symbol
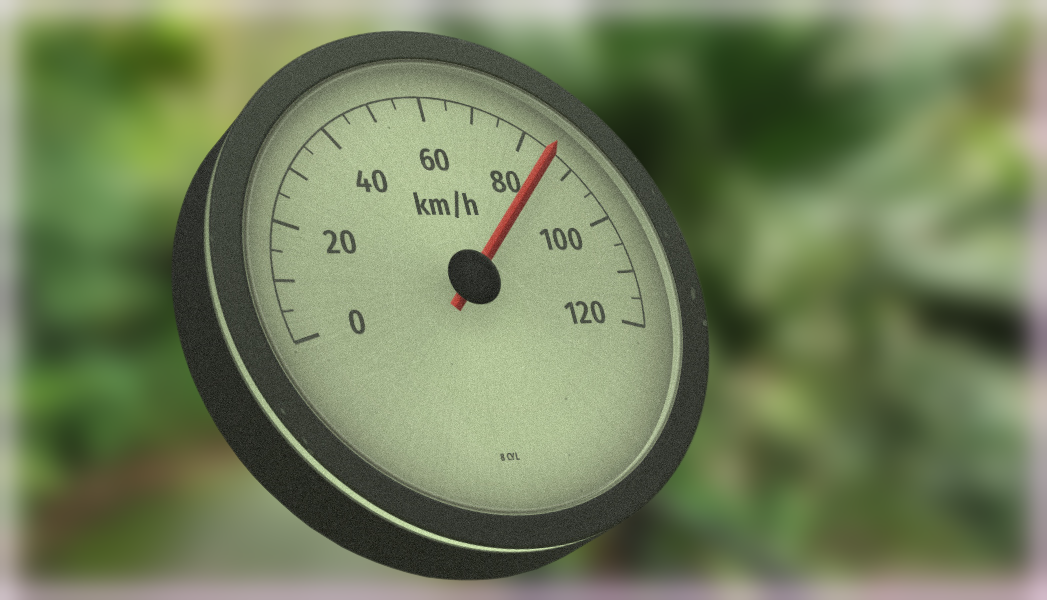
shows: 85 km/h
